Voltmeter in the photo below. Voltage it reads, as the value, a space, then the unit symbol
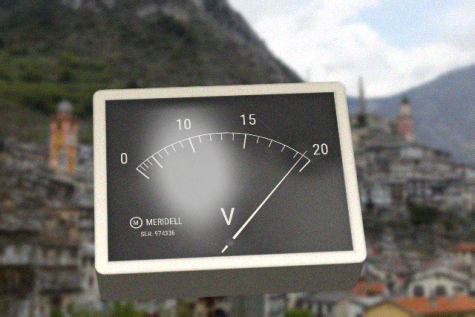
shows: 19.5 V
